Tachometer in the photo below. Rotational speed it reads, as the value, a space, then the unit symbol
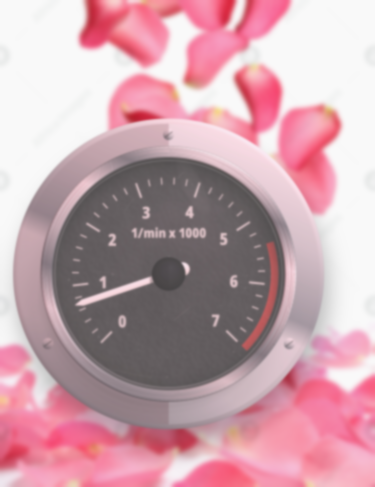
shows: 700 rpm
